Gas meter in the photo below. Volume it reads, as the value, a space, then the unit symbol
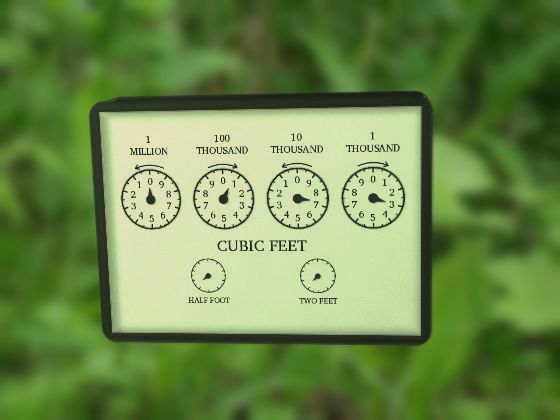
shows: 7300 ft³
